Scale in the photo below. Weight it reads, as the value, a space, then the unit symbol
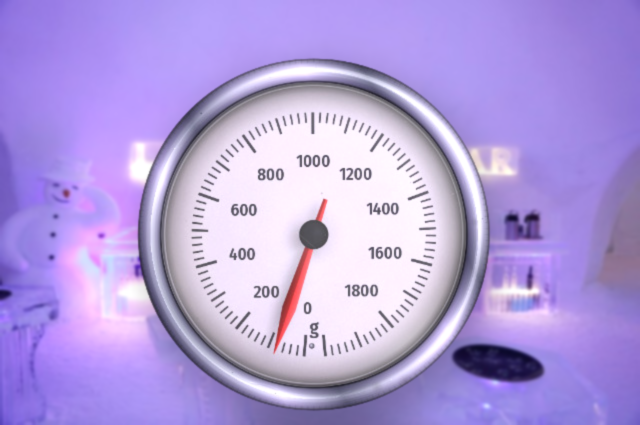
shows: 80 g
